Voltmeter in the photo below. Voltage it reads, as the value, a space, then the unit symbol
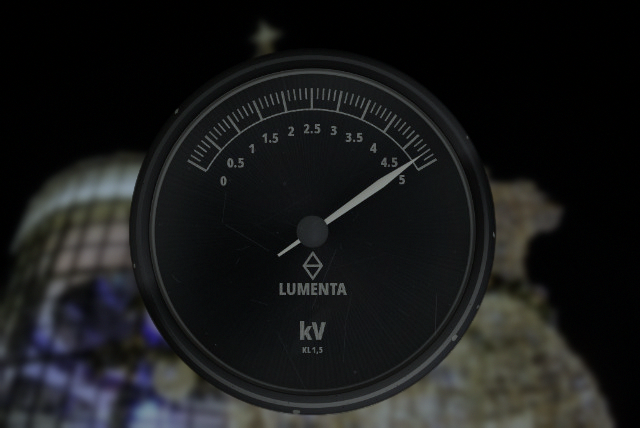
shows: 4.8 kV
